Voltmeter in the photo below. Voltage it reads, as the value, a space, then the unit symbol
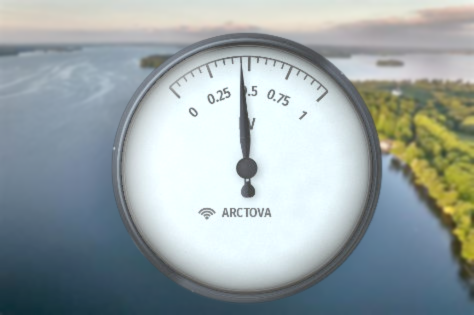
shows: 0.45 kV
